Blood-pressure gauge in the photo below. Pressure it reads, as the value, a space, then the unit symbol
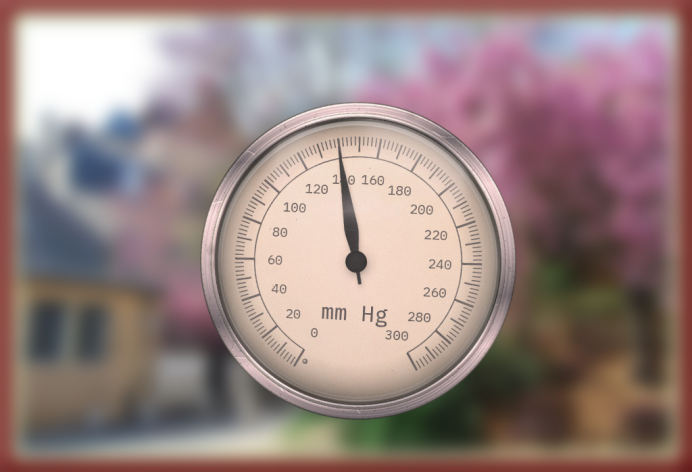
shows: 140 mmHg
